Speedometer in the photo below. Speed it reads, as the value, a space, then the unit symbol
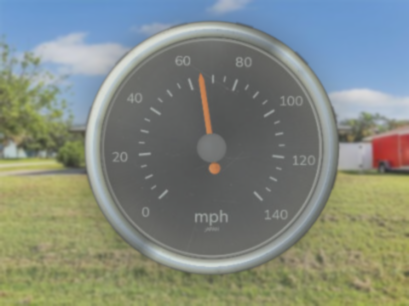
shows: 65 mph
